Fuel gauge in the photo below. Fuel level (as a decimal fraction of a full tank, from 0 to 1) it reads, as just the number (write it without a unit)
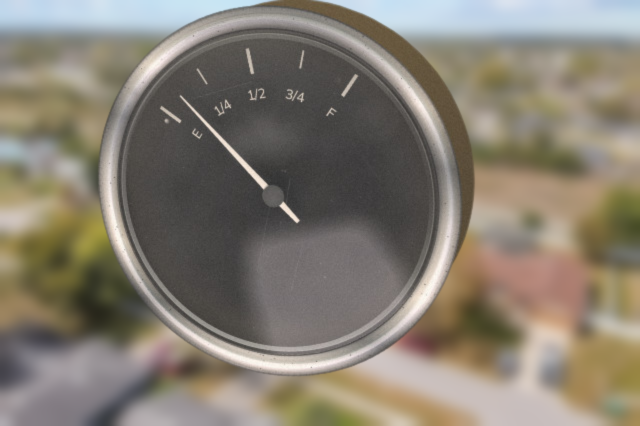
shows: 0.125
